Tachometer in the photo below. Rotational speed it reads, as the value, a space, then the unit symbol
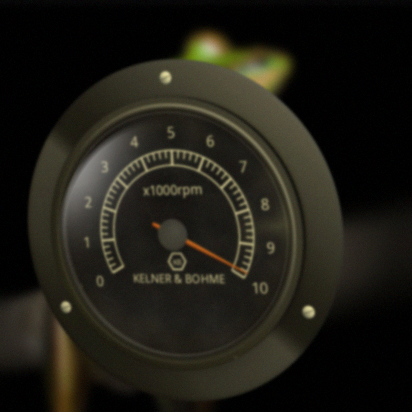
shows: 9800 rpm
